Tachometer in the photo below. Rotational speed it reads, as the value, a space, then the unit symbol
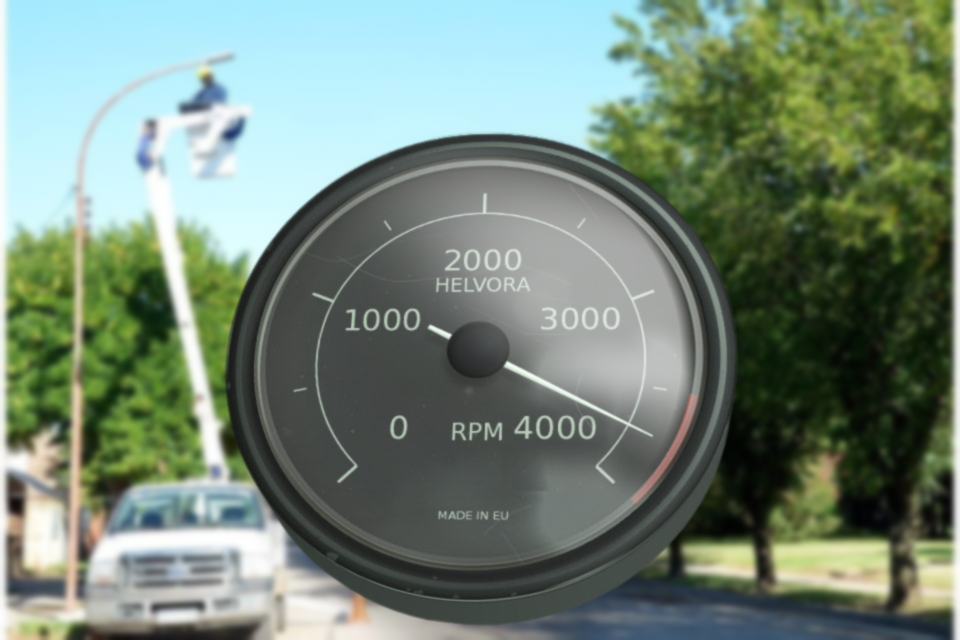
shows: 3750 rpm
